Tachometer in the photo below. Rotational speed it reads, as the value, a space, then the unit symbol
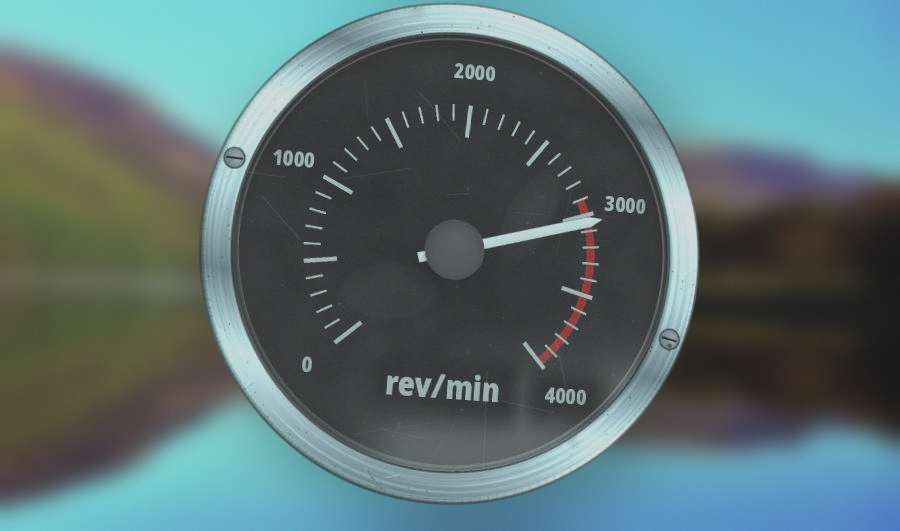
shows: 3050 rpm
